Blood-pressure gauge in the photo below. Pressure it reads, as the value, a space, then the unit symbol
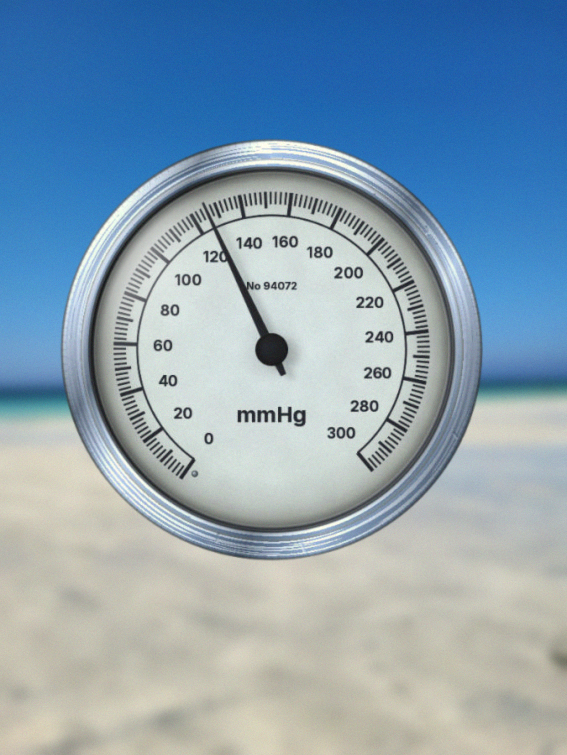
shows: 126 mmHg
